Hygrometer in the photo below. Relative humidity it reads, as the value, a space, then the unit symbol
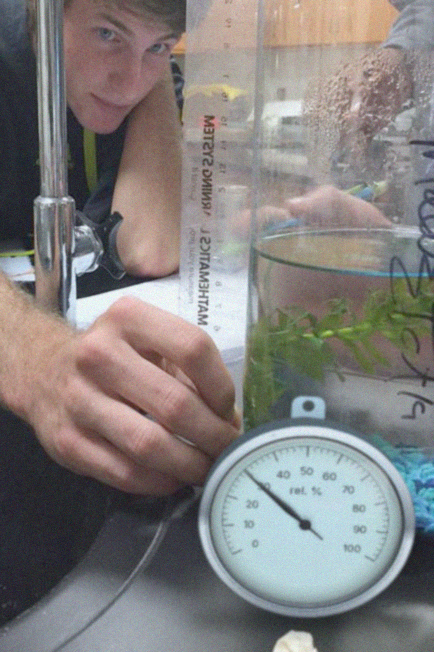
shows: 30 %
